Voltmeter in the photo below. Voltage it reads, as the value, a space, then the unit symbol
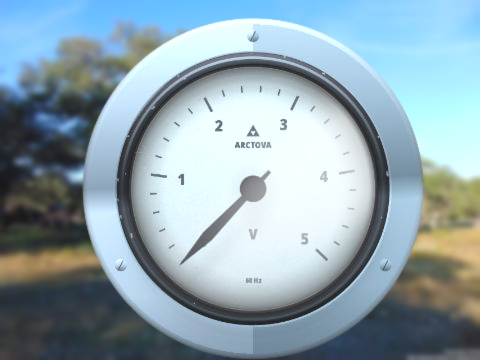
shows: 0 V
